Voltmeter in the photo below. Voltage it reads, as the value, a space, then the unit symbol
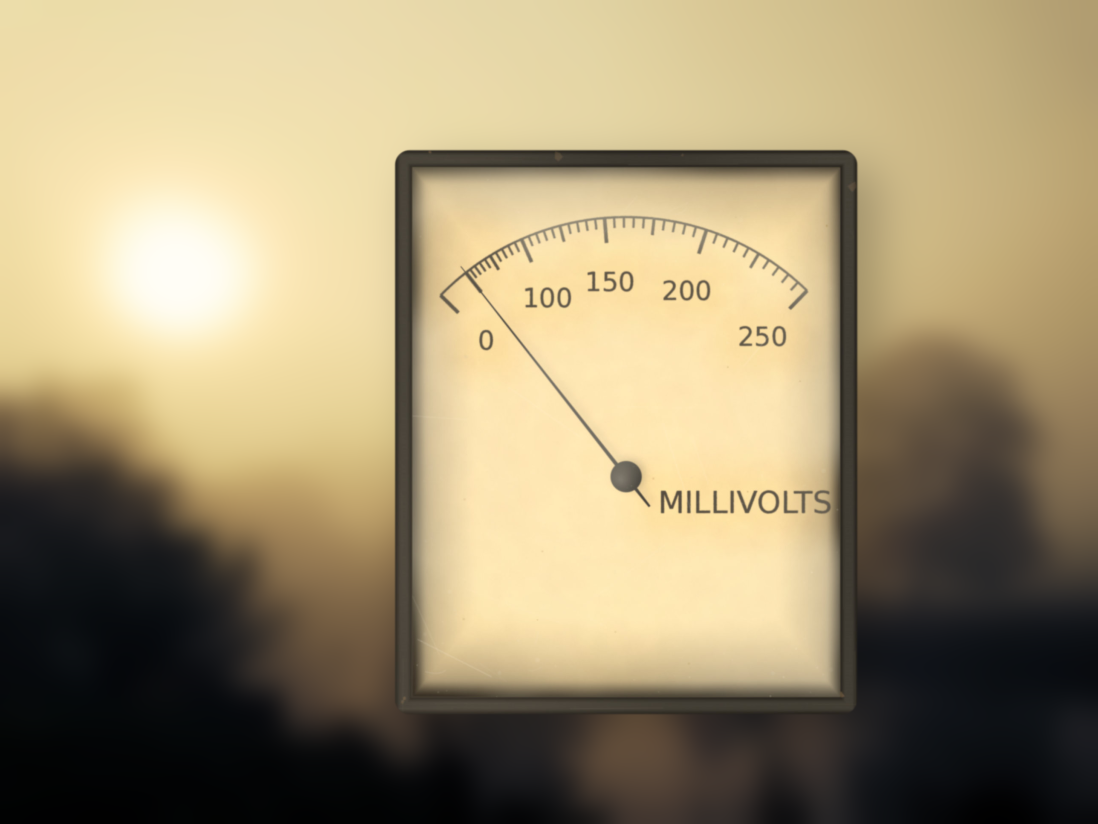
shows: 50 mV
